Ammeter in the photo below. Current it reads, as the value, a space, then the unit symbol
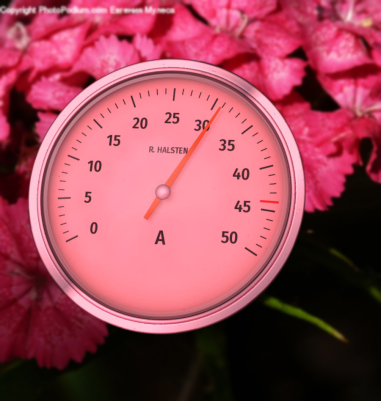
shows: 31 A
